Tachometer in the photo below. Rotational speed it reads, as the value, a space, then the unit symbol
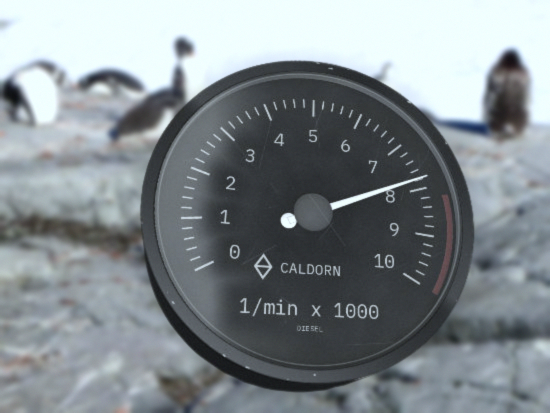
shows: 7800 rpm
